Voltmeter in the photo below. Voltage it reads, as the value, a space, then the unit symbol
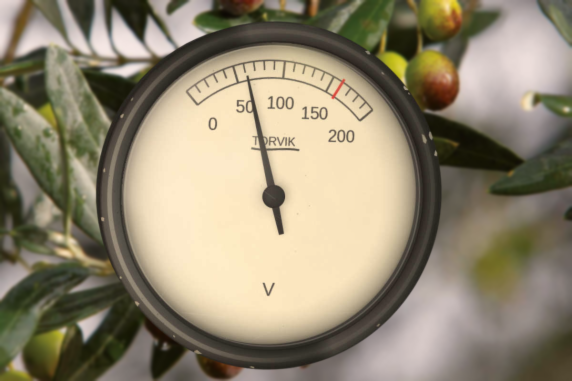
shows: 60 V
